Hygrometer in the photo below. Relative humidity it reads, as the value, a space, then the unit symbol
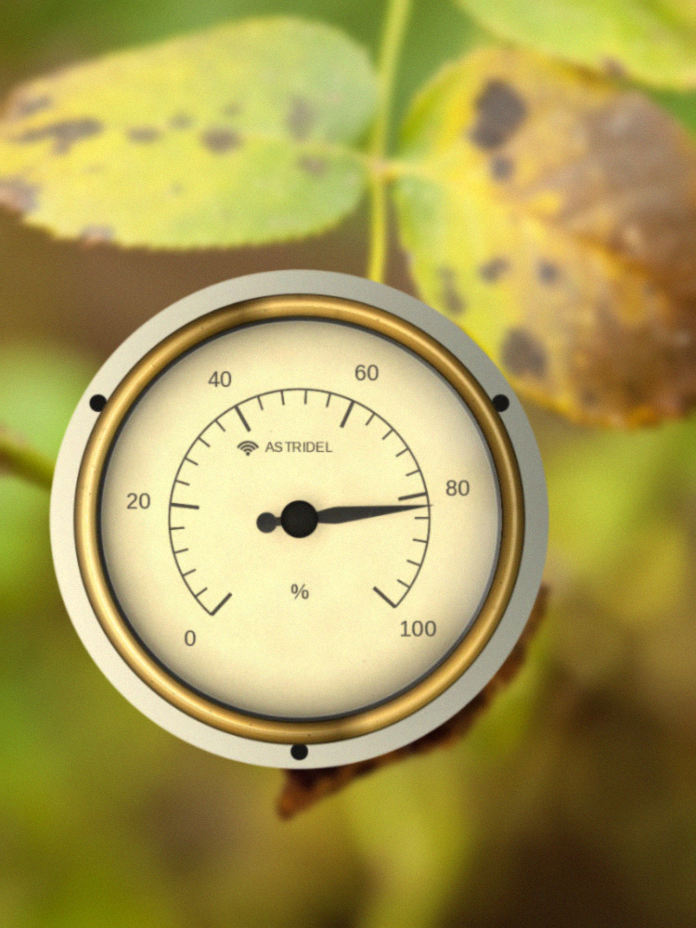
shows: 82 %
